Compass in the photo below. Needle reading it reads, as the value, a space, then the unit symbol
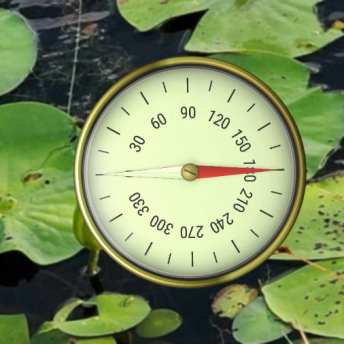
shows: 180 °
